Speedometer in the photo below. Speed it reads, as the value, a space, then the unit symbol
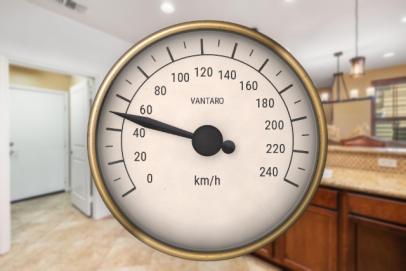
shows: 50 km/h
